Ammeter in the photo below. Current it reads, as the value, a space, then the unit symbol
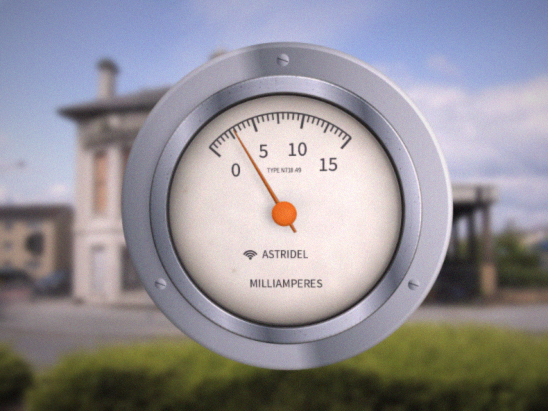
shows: 3 mA
